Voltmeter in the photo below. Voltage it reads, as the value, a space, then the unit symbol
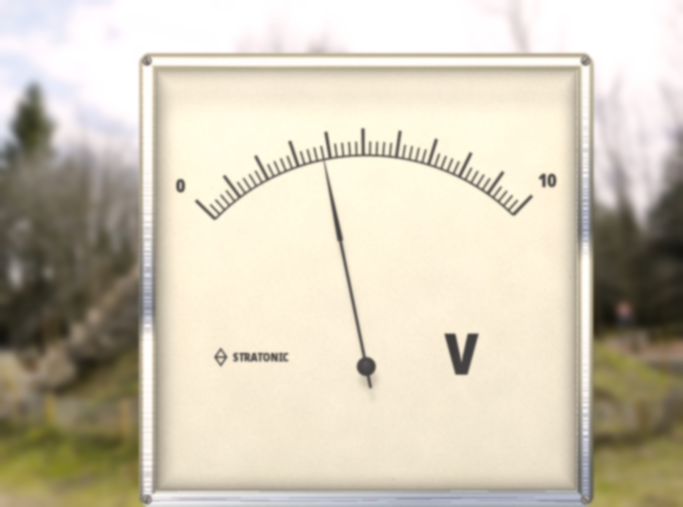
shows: 3.8 V
